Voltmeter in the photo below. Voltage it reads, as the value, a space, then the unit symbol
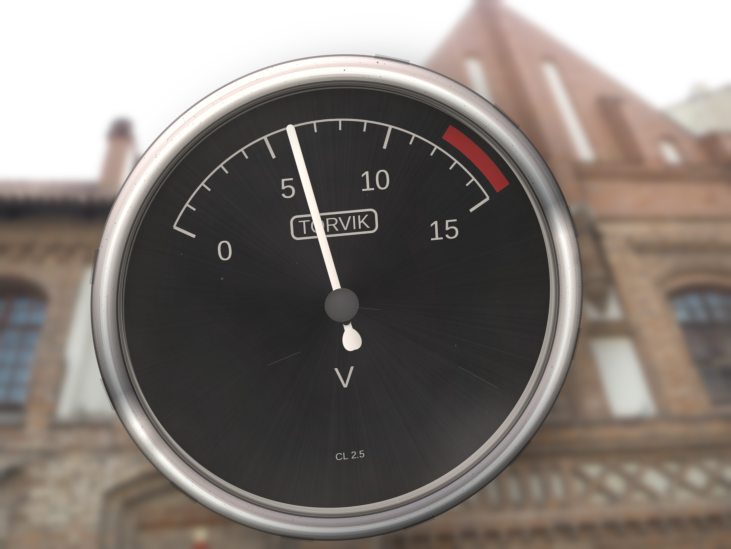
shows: 6 V
